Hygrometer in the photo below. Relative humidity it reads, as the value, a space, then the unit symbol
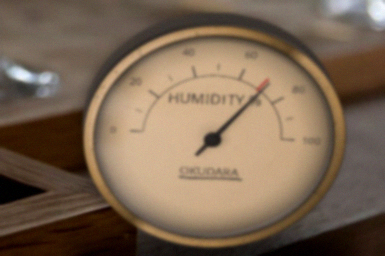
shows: 70 %
